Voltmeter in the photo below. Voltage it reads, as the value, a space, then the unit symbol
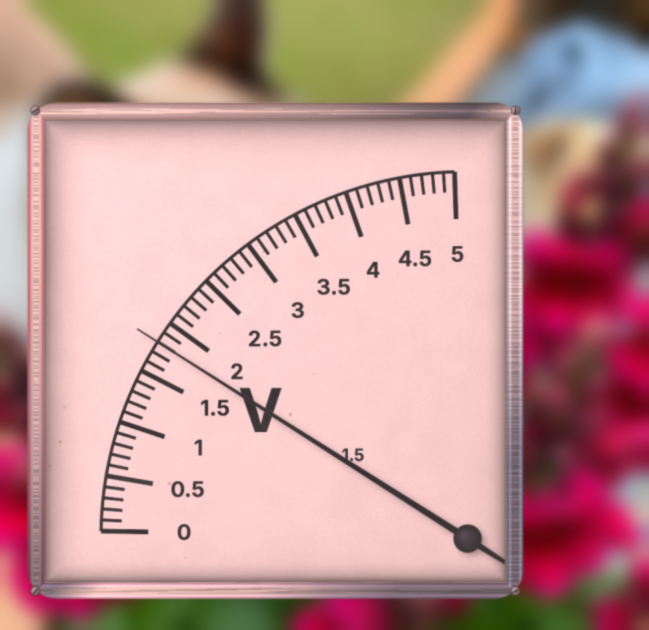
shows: 1.8 V
